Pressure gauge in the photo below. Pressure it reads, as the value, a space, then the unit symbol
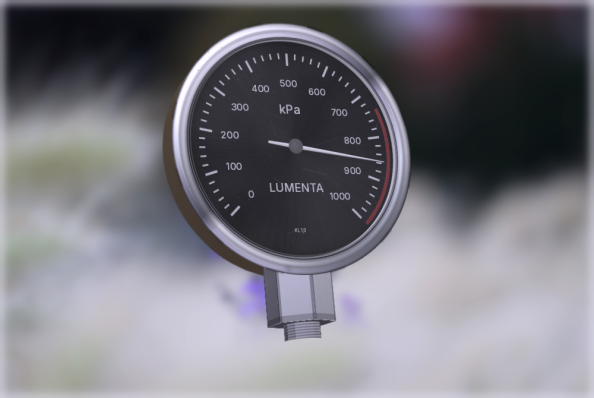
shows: 860 kPa
